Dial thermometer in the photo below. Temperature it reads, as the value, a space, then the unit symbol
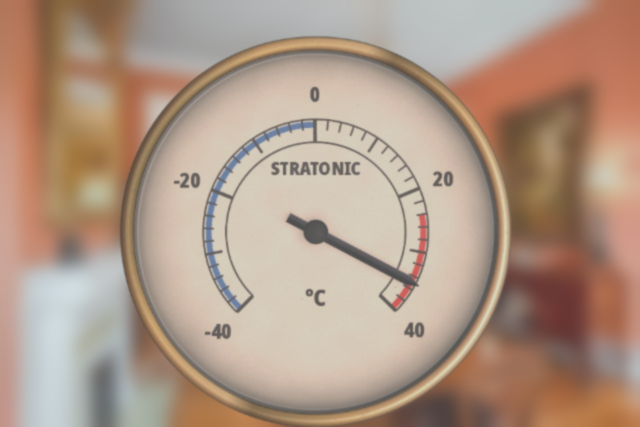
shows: 35 °C
